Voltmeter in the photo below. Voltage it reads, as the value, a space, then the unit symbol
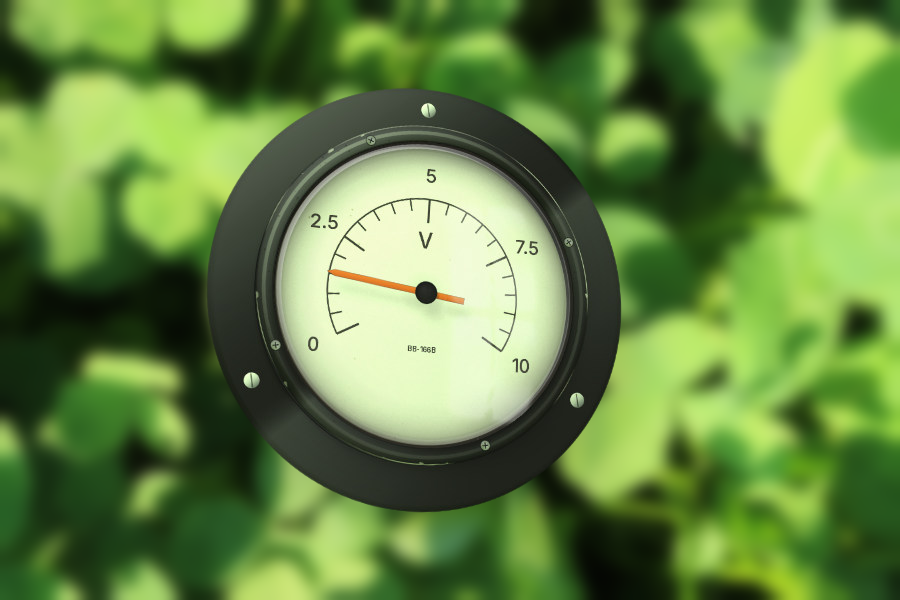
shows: 1.5 V
